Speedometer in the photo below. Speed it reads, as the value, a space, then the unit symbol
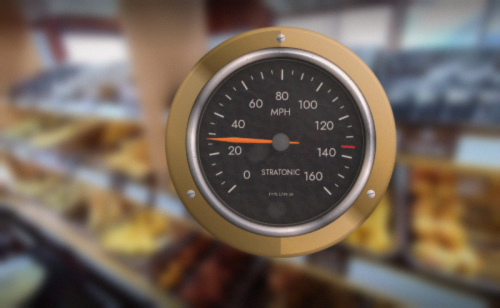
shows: 27.5 mph
